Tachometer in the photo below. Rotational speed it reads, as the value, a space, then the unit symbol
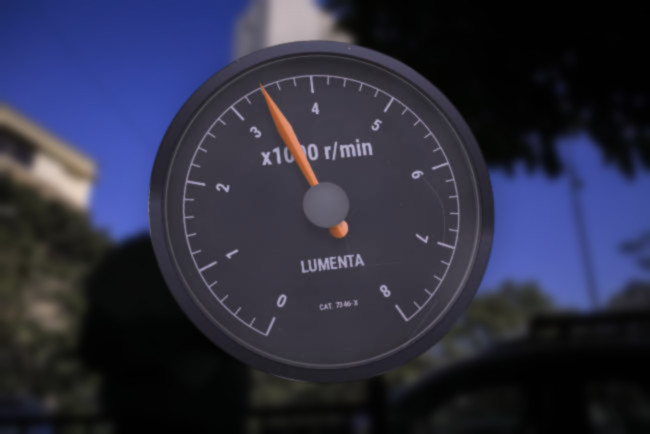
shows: 3400 rpm
